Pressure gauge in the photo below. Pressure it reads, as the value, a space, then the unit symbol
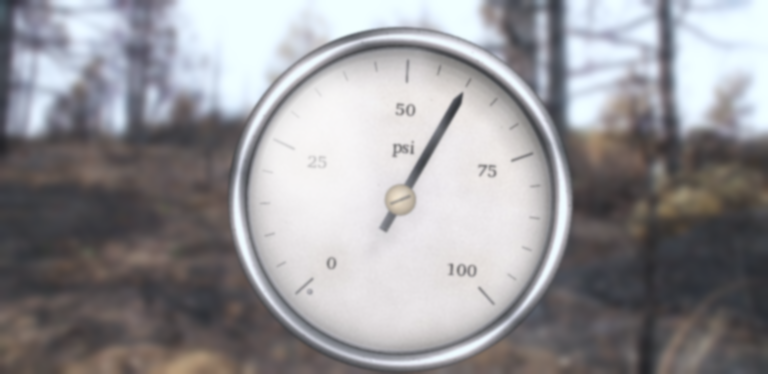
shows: 60 psi
